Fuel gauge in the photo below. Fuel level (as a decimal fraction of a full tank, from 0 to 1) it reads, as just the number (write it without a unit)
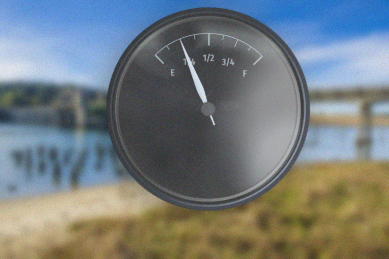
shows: 0.25
